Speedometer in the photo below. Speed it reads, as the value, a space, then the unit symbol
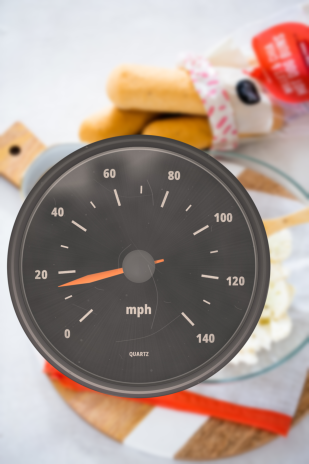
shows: 15 mph
